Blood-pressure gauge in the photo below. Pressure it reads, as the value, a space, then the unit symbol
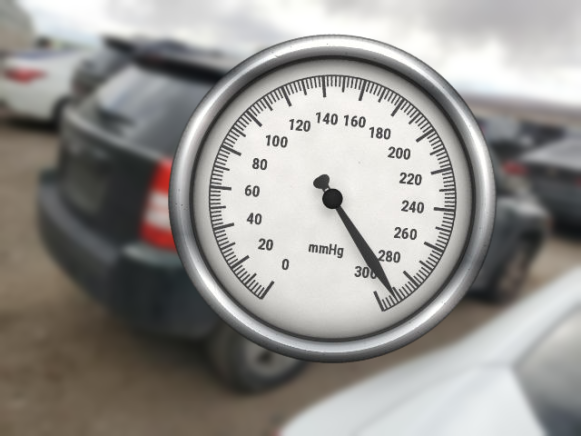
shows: 292 mmHg
